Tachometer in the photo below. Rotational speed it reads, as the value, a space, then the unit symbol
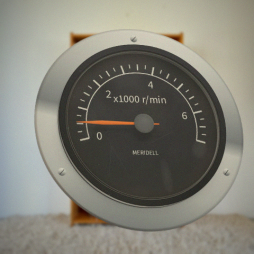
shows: 500 rpm
